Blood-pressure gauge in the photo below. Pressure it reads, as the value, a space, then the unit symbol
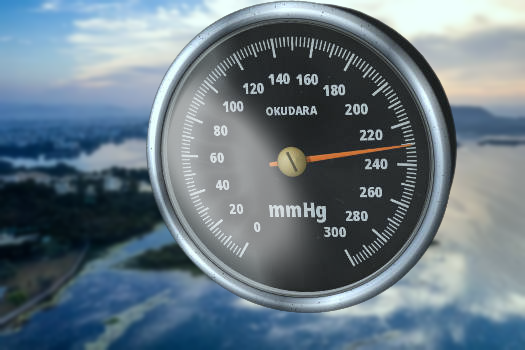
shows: 230 mmHg
